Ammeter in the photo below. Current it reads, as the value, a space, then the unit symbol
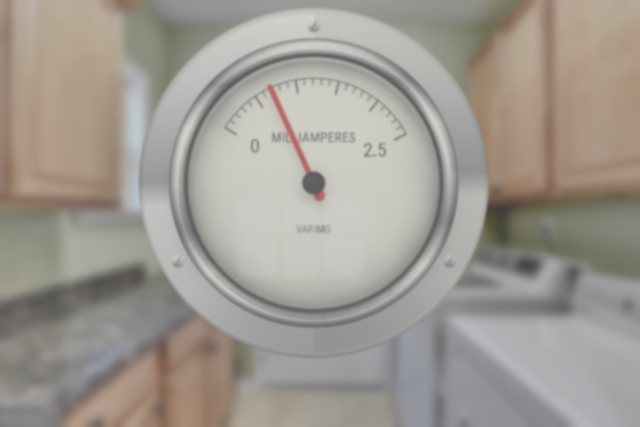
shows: 0.7 mA
